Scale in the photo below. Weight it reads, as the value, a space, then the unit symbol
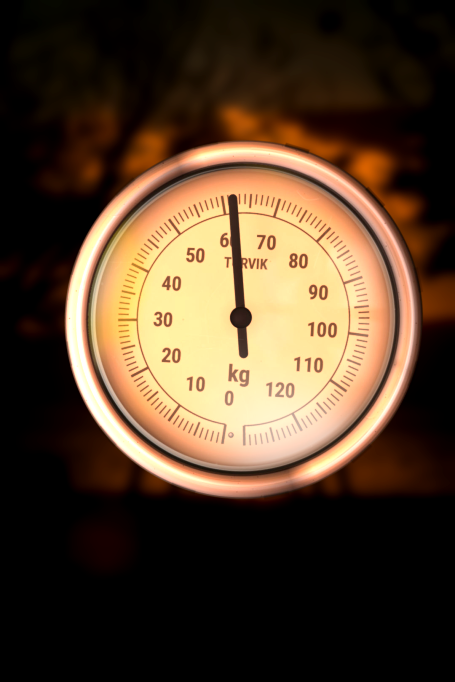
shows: 62 kg
